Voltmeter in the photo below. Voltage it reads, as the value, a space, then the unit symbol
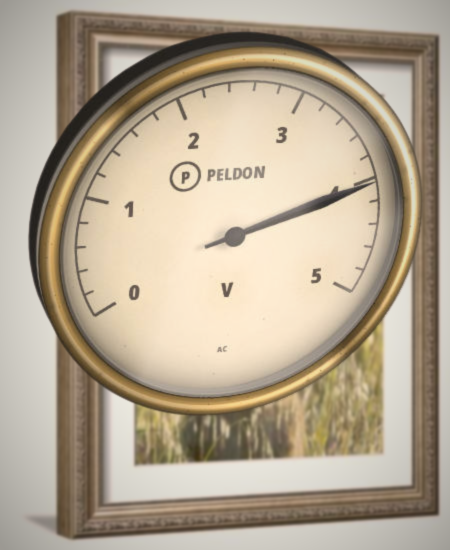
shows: 4 V
